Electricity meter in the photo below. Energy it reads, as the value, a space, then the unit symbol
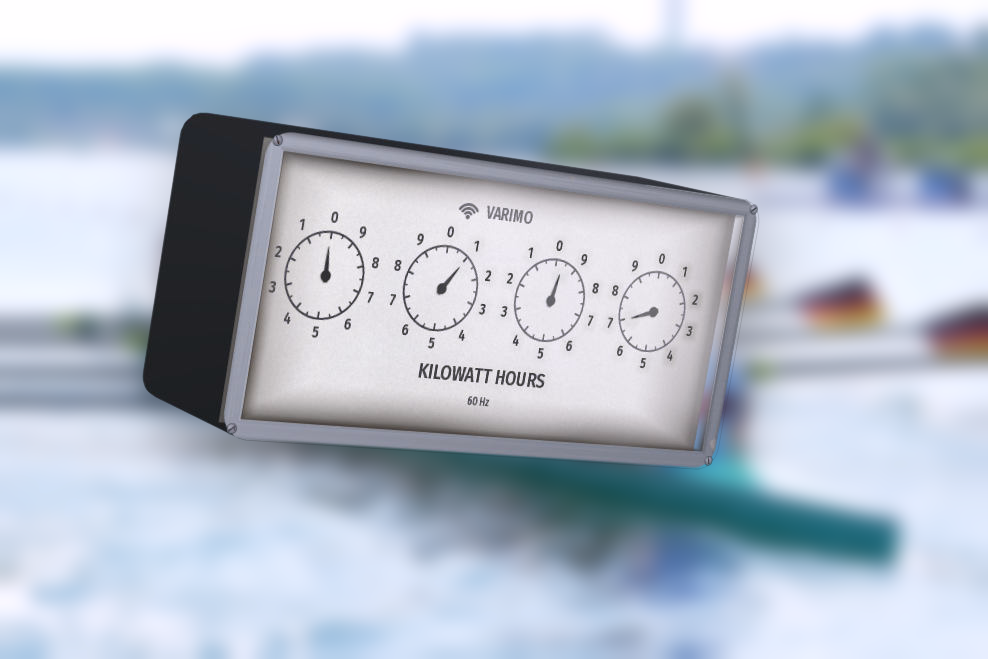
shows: 97 kWh
